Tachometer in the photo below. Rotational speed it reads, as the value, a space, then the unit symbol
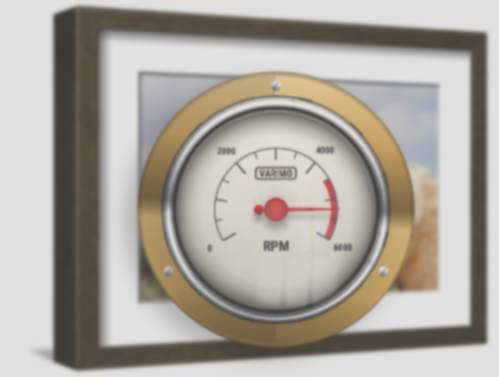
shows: 5250 rpm
